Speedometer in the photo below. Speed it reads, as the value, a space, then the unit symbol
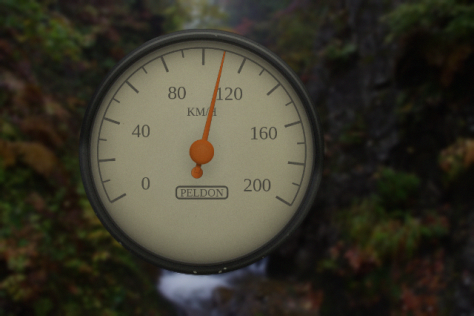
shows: 110 km/h
